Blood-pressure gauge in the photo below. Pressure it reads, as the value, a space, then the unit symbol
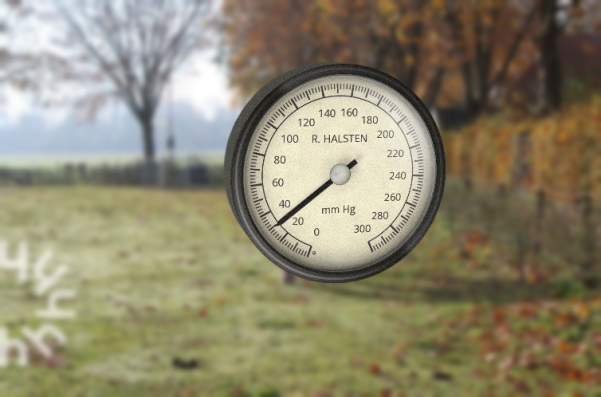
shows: 30 mmHg
